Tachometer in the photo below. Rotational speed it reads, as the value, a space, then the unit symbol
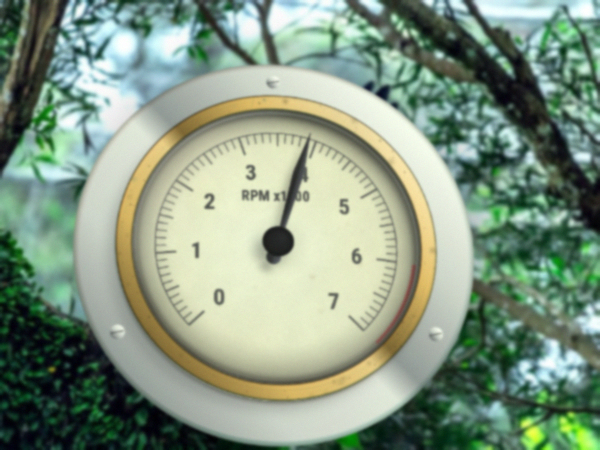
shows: 3900 rpm
